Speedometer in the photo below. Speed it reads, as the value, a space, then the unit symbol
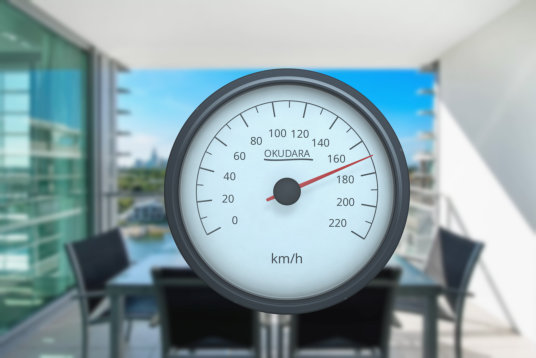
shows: 170 km/h
